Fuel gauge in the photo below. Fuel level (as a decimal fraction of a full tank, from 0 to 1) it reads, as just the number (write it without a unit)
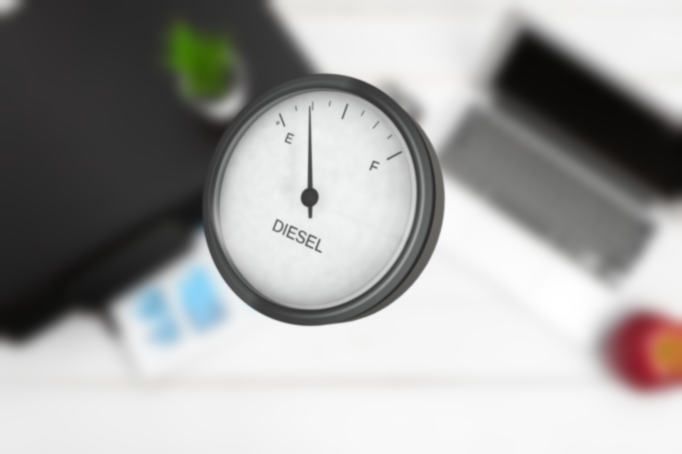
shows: 0.25
